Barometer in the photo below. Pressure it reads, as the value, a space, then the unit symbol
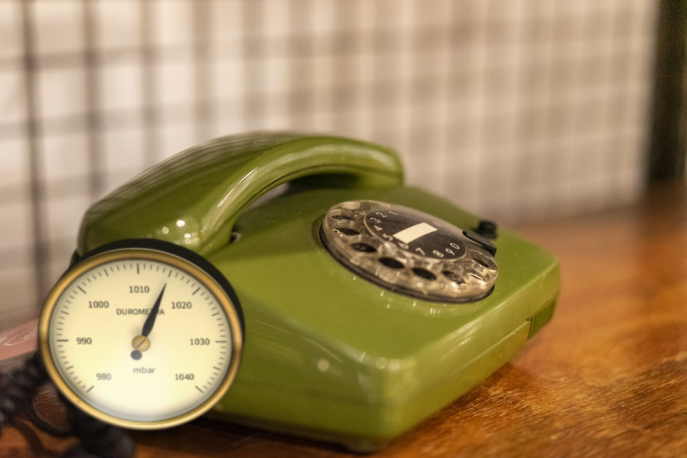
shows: 1015 mbar
